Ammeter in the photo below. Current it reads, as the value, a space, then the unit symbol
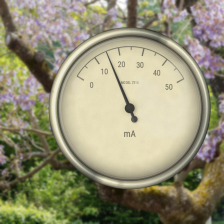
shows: 15 mA
